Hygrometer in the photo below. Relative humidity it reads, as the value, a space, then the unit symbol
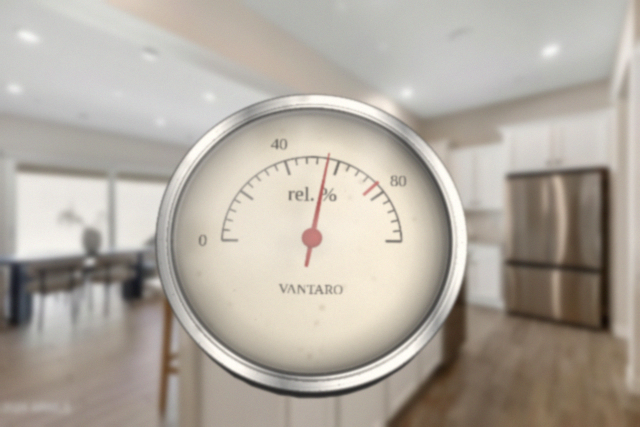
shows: 56 %
